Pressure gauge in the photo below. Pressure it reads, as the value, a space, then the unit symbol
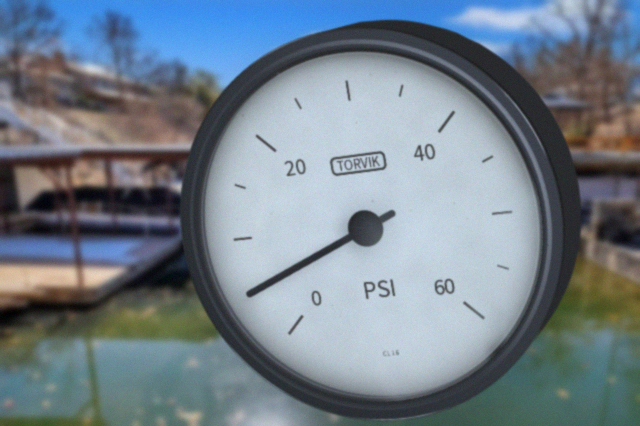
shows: 5 psi
